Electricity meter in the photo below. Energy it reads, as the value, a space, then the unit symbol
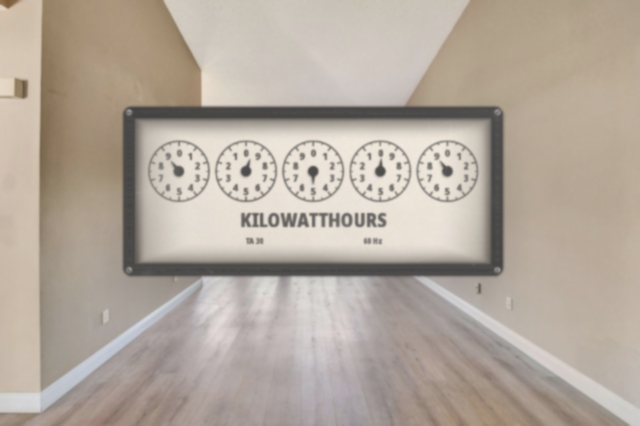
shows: 89499 kWh
